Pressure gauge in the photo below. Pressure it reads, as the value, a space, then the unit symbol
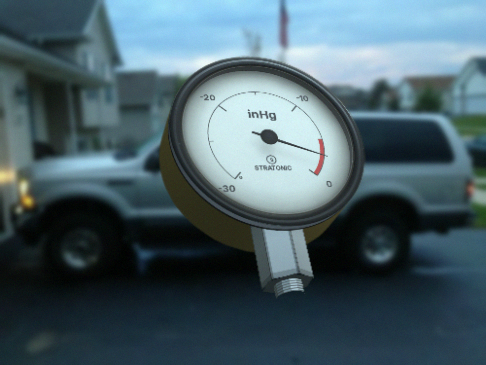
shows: -2.5 inHg
